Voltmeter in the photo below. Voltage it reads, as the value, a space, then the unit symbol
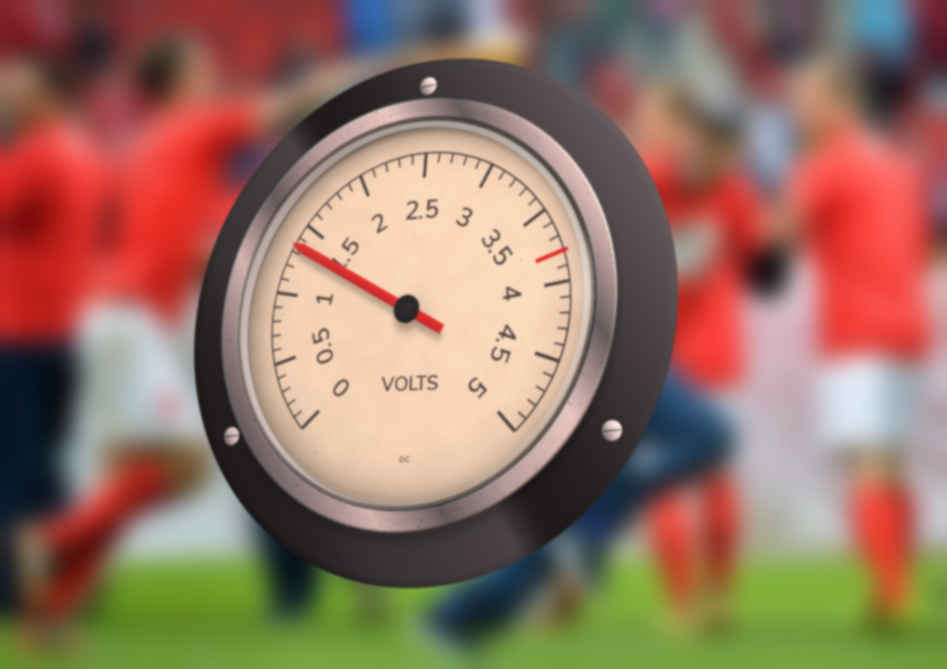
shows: 1.35 V
